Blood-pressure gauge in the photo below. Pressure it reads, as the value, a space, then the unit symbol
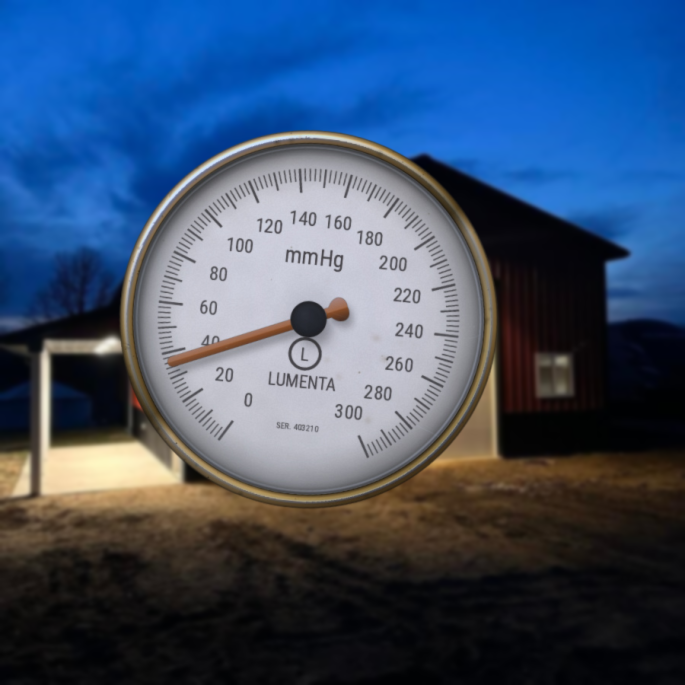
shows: 36 mmHg
